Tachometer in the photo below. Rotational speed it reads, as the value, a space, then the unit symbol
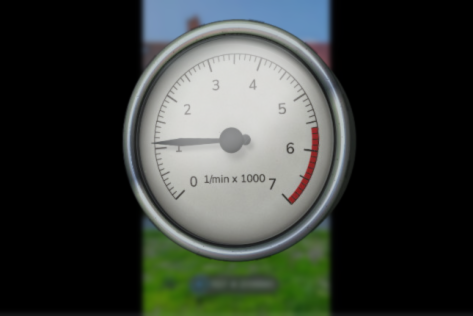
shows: 1100 rpm
